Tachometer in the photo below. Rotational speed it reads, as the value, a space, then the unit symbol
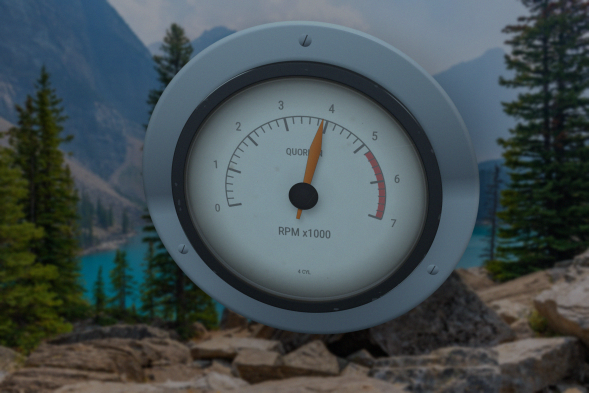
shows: 3900 rpm
